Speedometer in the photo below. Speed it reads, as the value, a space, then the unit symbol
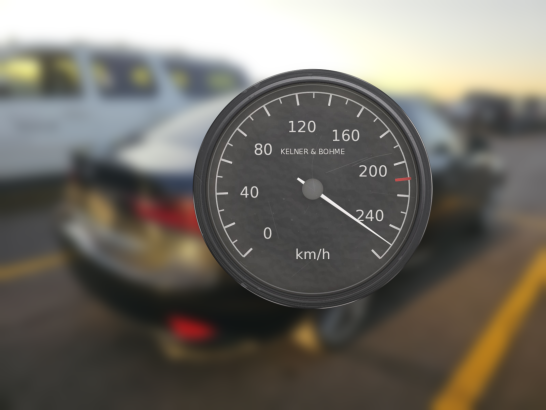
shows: 250 km/h
